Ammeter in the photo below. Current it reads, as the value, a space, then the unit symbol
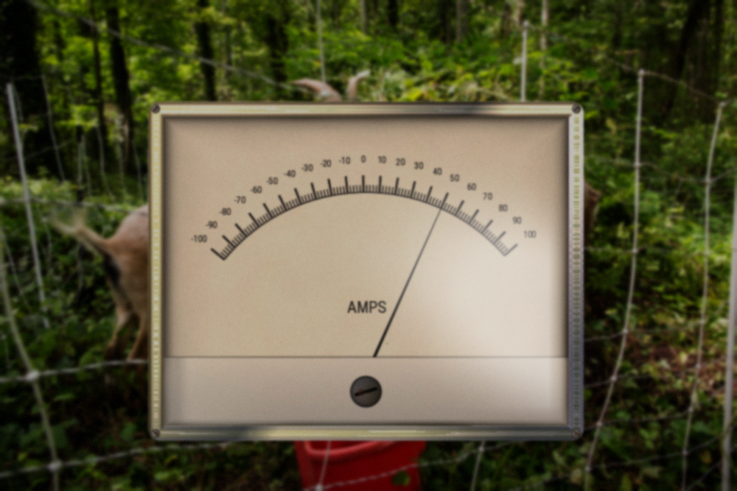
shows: 50 A
